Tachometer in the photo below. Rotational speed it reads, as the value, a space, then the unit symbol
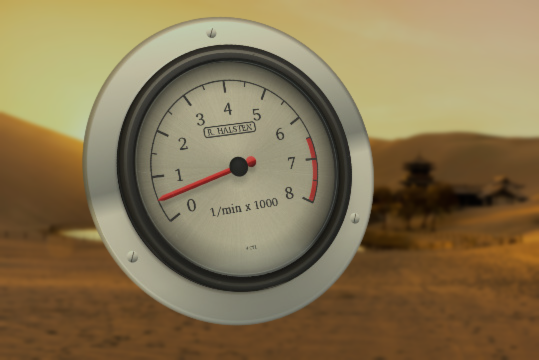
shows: 500 rpm
